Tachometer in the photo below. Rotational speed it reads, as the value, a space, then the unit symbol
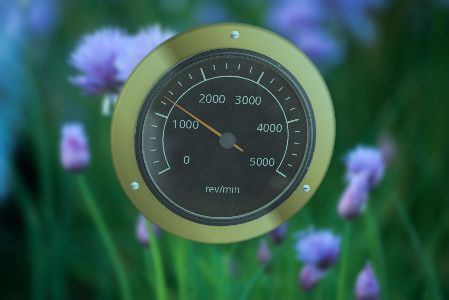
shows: 1300 rpm
